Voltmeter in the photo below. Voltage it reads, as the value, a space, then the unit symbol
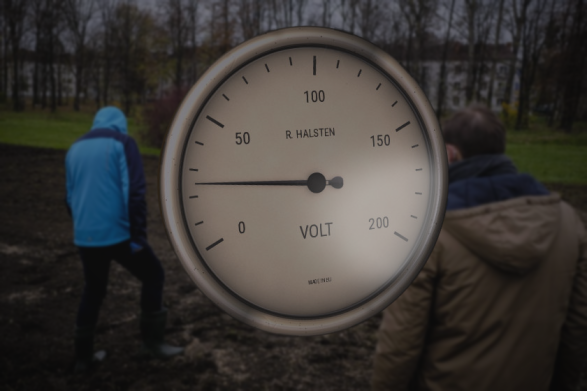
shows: 25 V
